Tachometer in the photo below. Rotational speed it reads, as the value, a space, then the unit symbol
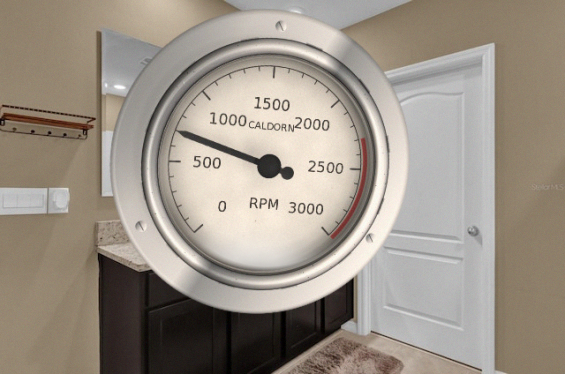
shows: 700 rpm
